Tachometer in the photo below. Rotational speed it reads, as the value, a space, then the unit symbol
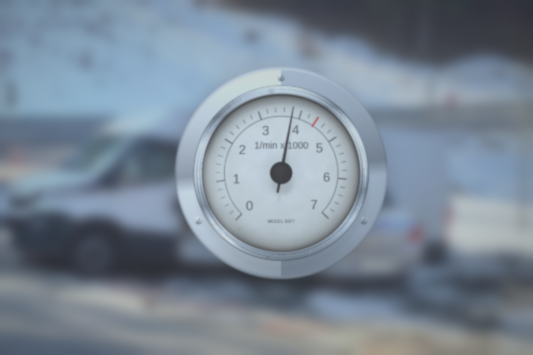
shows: 3800 rpm
